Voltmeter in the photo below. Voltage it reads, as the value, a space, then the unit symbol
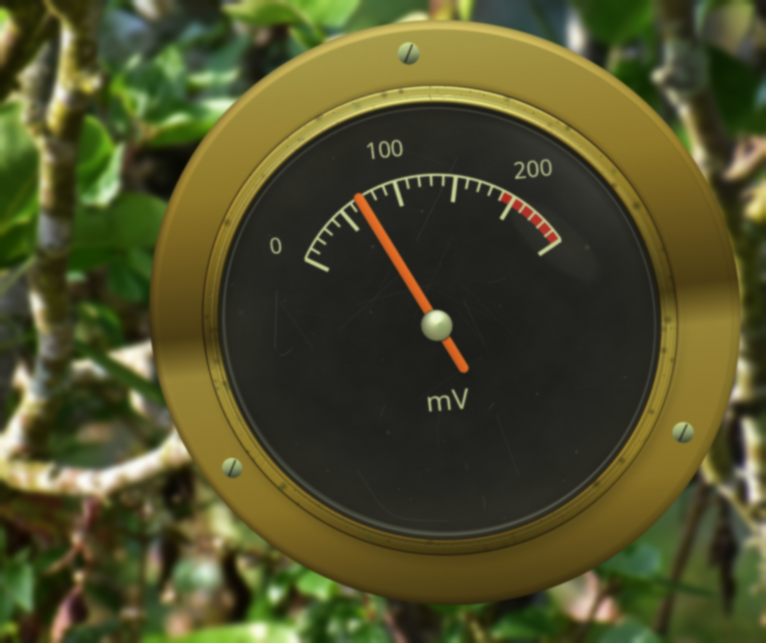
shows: 70 mV
